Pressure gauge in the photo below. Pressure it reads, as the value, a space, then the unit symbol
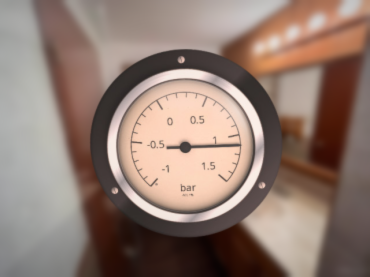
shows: 1.1 bar
